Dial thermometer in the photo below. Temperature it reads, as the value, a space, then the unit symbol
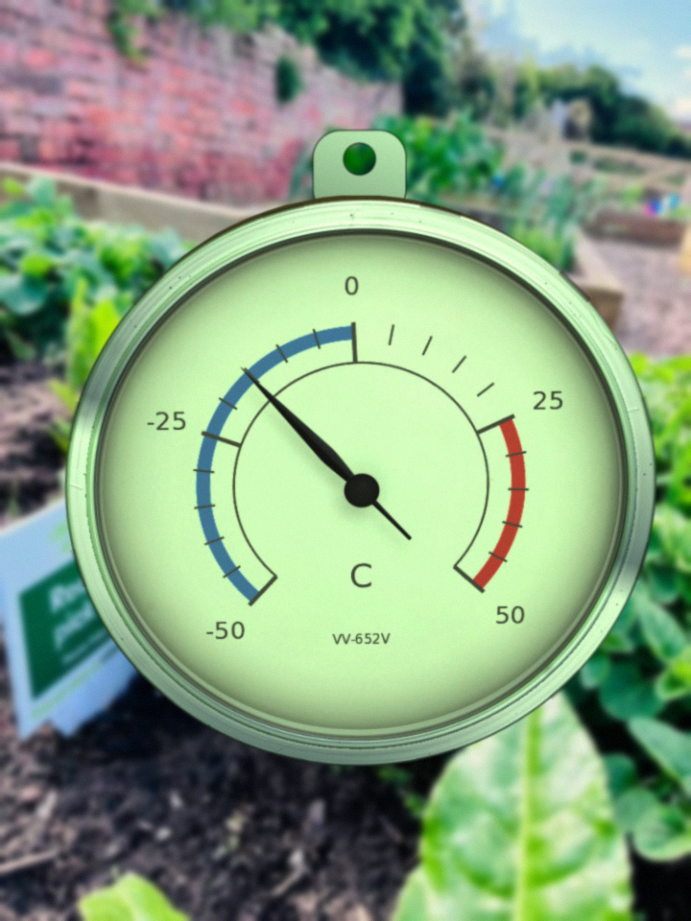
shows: -15 °C
